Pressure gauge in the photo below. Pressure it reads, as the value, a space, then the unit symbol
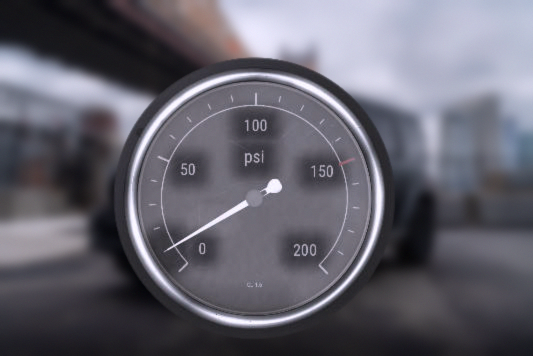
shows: 10 psi
